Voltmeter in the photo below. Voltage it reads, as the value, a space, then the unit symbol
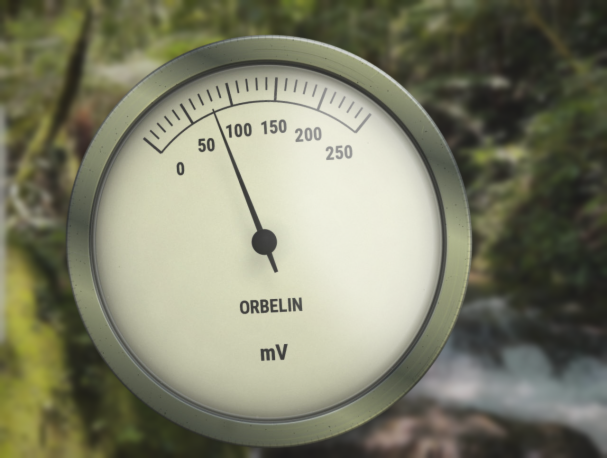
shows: 80 mV
